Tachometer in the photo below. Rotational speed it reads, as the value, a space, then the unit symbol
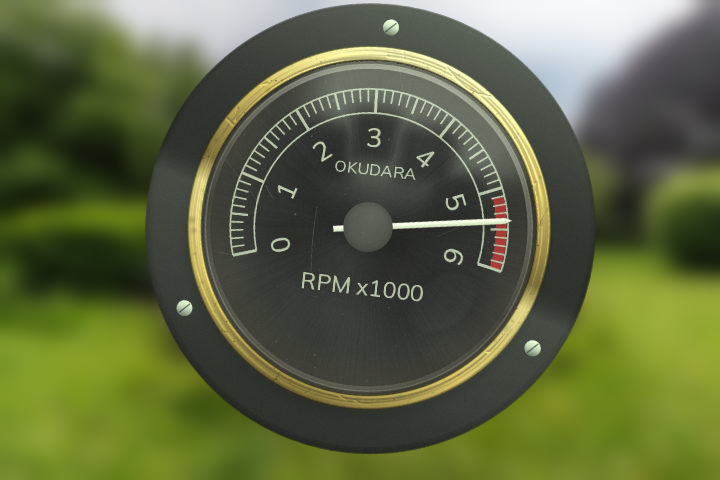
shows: 5400 rpm
